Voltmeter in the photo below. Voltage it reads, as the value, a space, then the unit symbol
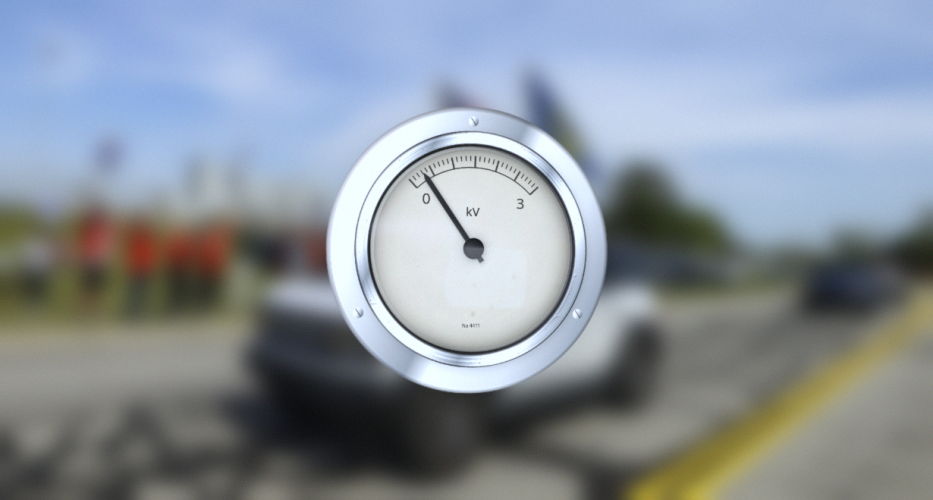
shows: 0.3 kV
